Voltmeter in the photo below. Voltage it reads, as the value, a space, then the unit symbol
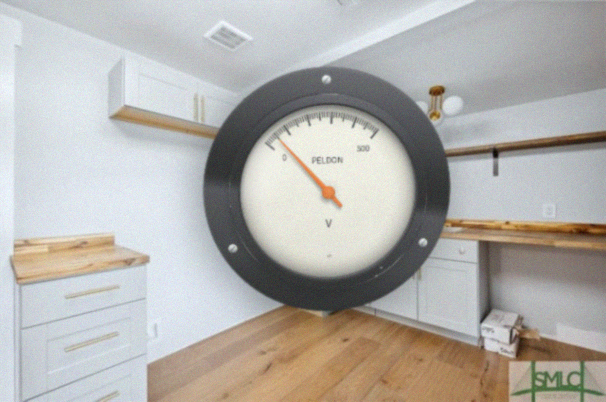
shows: 50 V
